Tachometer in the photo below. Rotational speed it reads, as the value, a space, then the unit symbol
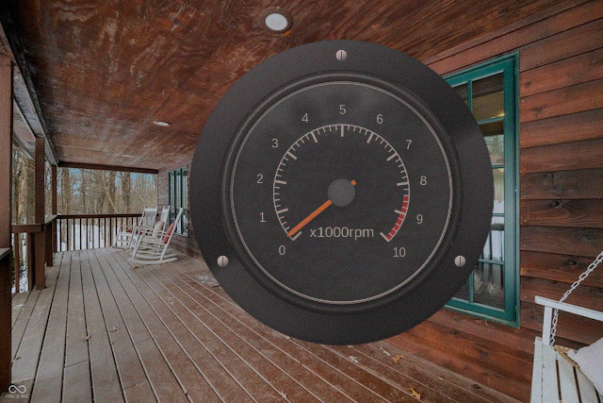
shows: 200 rpm
